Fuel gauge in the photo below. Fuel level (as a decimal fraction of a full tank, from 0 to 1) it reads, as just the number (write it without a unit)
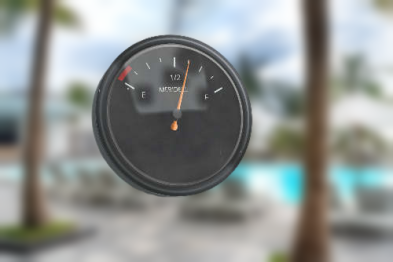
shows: 0.625
